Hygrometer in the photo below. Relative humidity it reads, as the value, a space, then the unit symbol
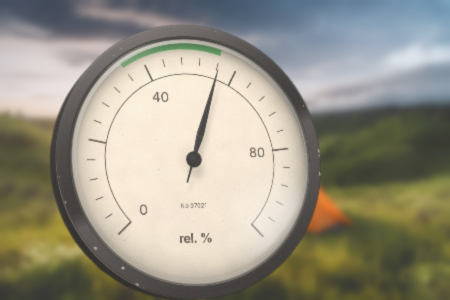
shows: 56 %
